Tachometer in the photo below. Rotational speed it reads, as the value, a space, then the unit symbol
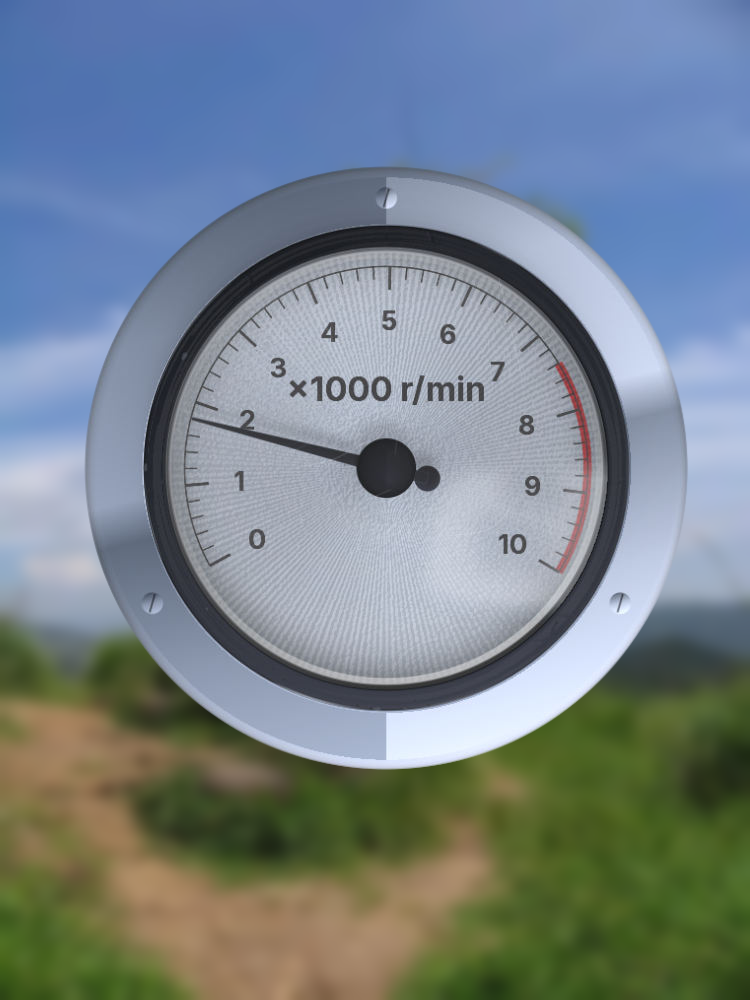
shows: 1800 rpm
